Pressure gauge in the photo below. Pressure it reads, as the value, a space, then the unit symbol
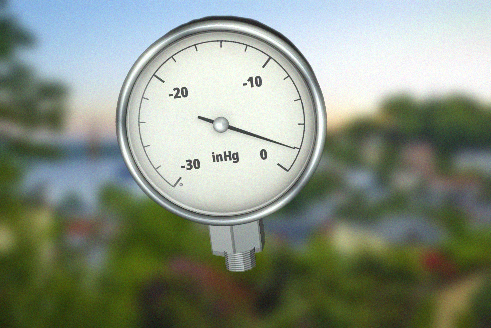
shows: -2 inHg
